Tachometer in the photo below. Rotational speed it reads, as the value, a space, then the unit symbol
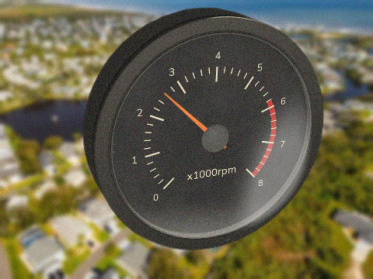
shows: 2600 rpm
